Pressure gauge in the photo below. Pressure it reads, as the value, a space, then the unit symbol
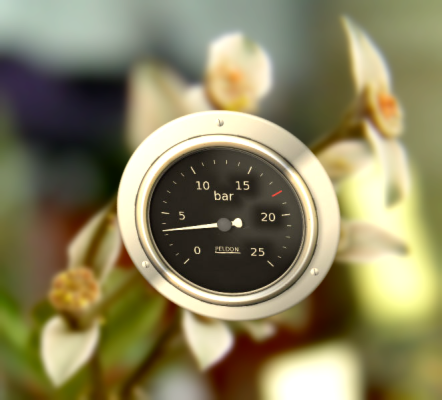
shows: 3.5 bar
